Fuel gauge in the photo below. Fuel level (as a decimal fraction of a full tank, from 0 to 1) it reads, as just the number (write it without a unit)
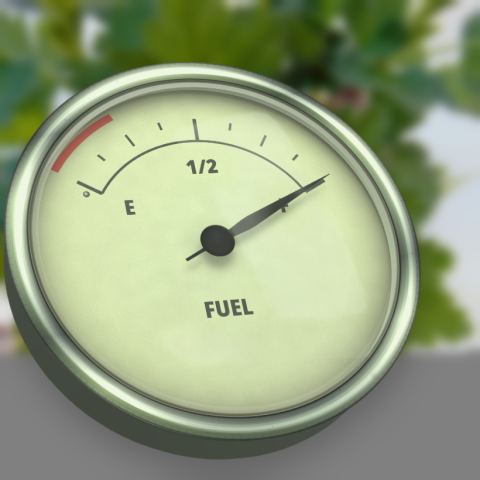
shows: 1
